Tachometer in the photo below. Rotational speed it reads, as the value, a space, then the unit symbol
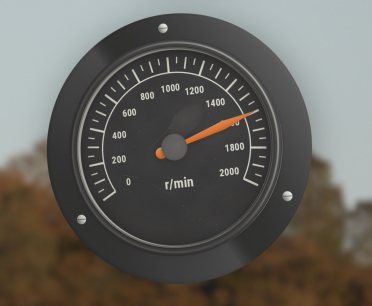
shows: 1600 rpm
